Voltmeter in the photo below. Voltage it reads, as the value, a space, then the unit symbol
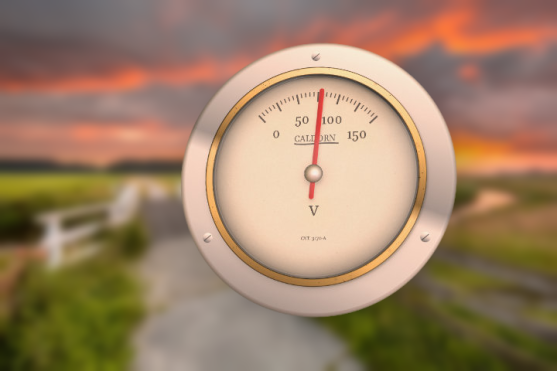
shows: 80 V
